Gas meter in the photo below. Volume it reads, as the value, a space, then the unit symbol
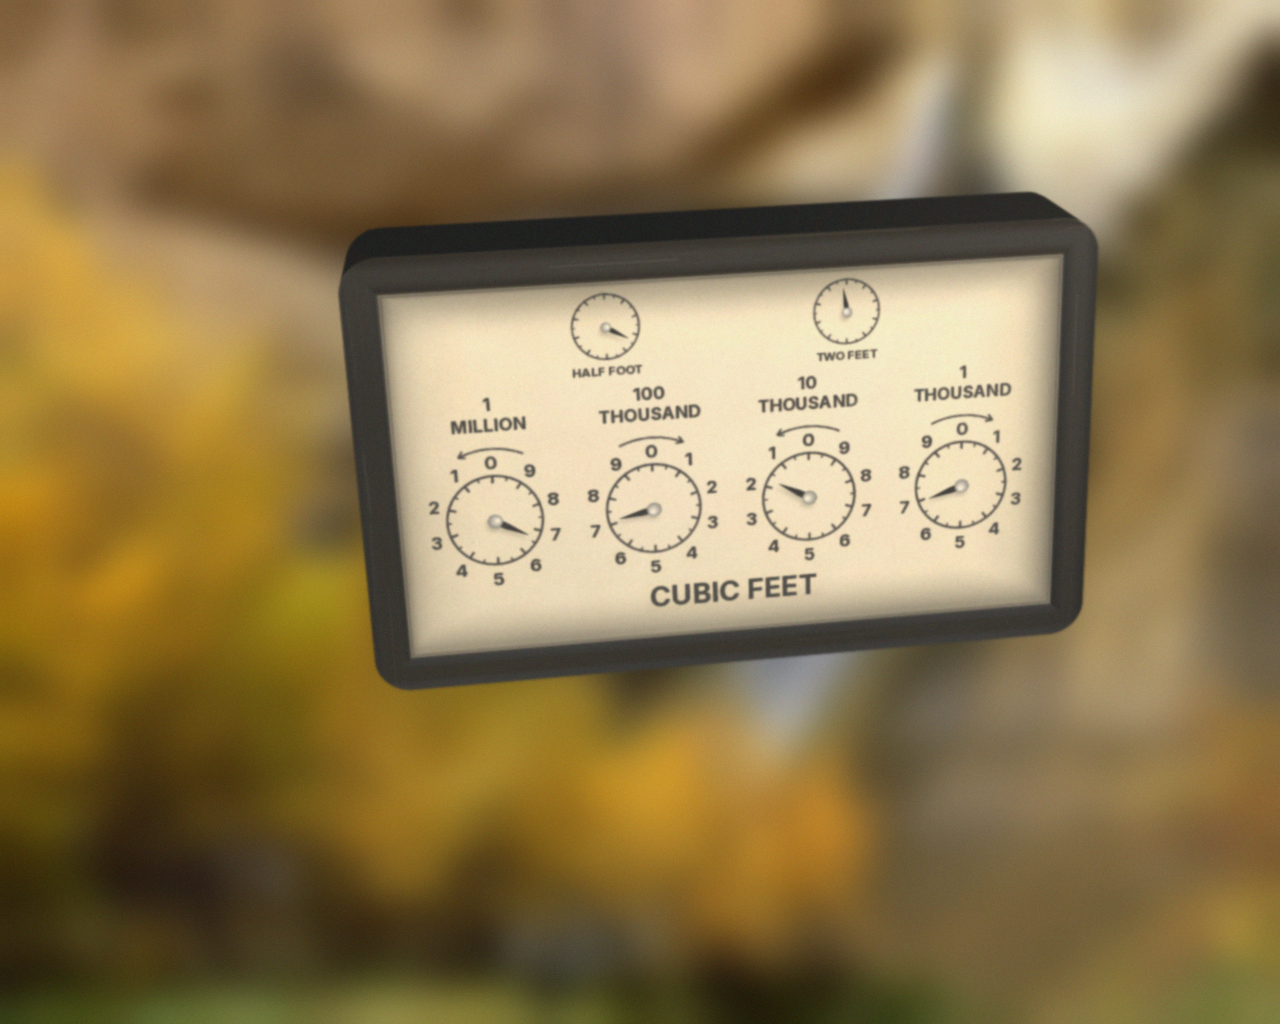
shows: 671700 ft³
